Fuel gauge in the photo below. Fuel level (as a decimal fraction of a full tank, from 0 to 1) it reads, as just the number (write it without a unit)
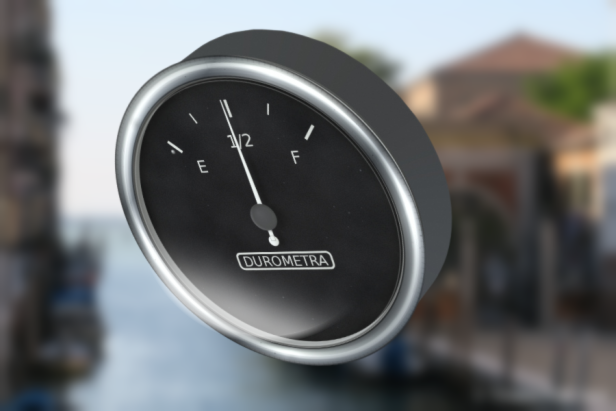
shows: 0.5
